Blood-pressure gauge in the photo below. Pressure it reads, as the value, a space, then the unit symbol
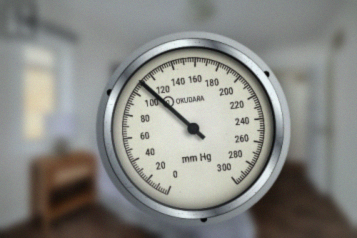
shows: 110 mmHg
